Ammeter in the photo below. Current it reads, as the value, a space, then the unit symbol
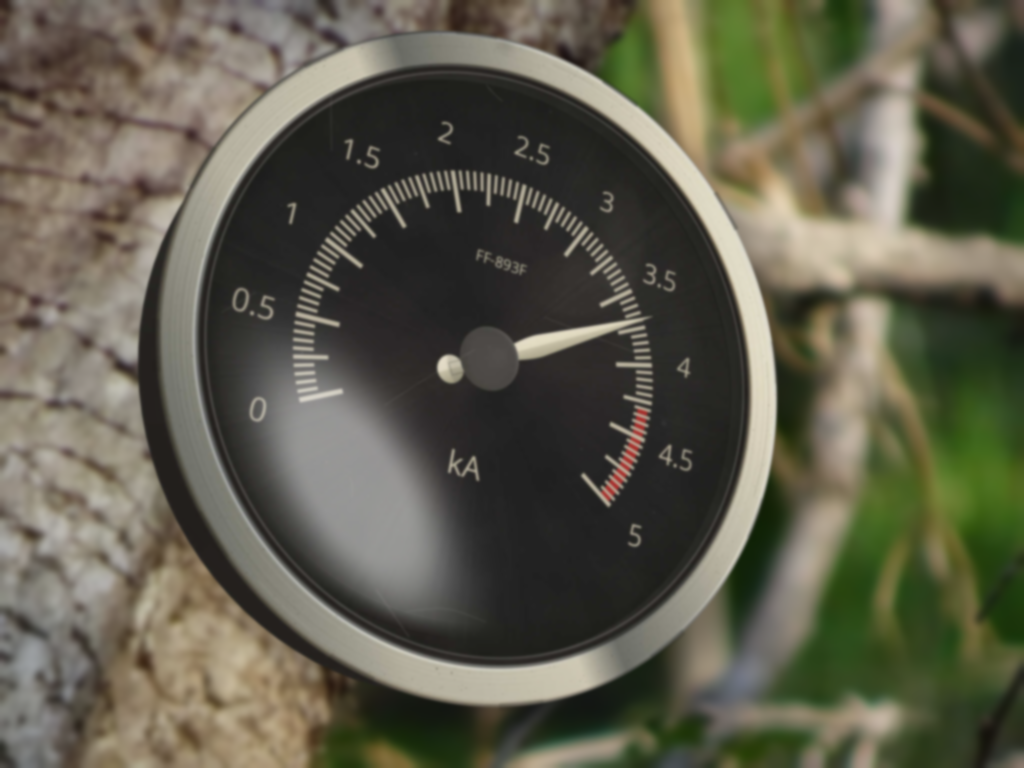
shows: 3.7 kA
